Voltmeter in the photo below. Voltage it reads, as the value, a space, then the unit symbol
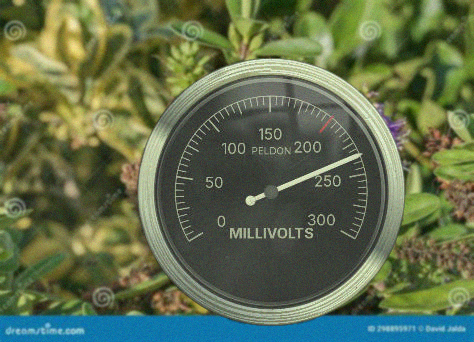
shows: 235 mV
